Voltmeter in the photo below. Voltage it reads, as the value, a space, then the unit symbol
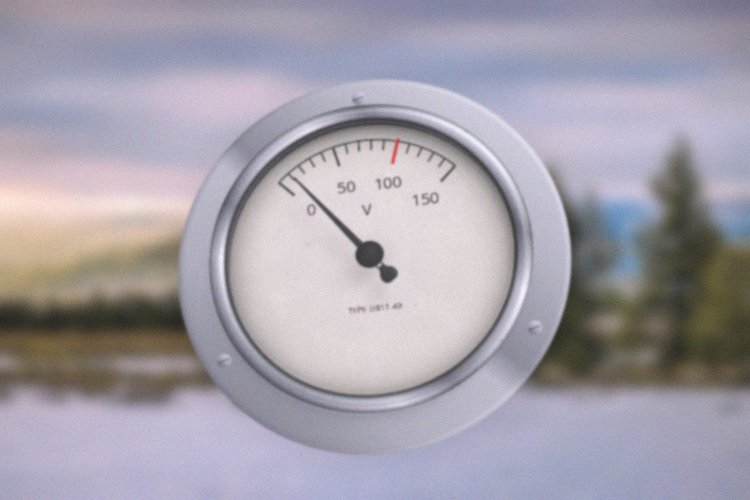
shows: 10 V
